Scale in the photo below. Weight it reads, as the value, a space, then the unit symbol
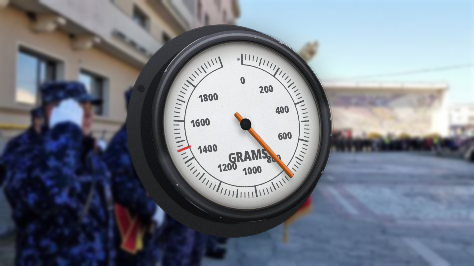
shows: 800 g
